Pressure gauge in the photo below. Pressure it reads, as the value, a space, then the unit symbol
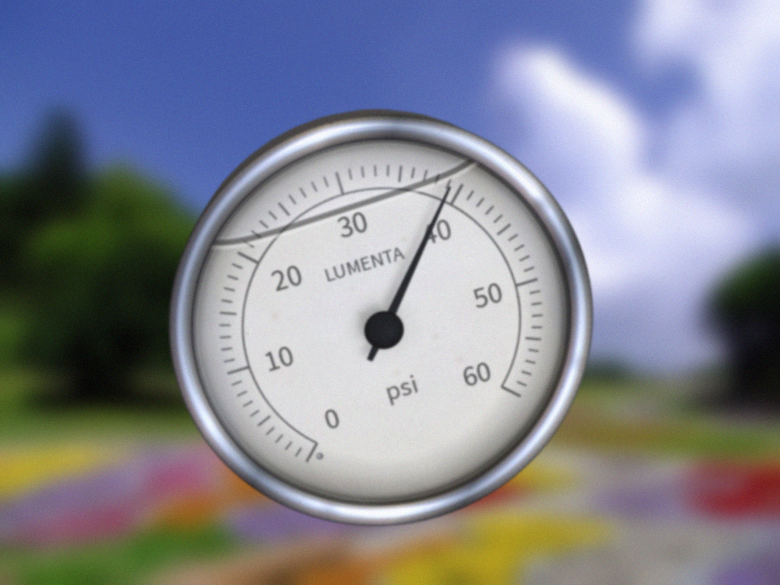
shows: 39 psi
